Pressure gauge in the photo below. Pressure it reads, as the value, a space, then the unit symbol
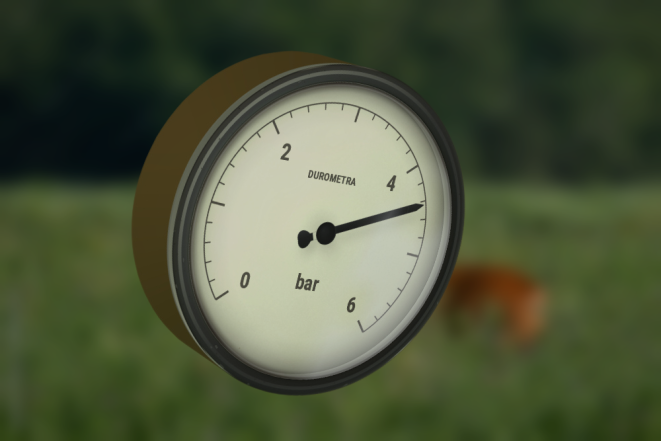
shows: 4.4 bar
